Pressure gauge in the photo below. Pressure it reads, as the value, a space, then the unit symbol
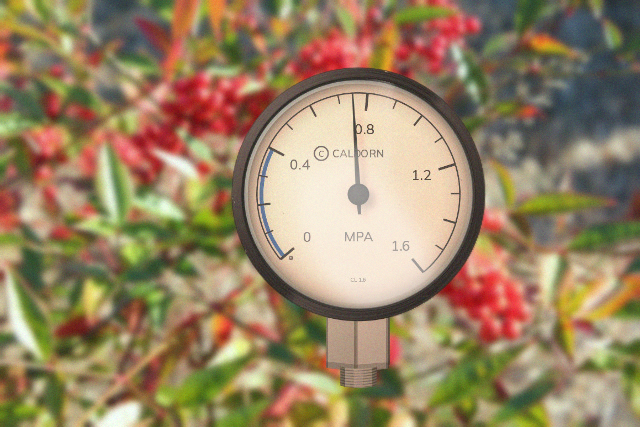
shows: 0.75 MPa
